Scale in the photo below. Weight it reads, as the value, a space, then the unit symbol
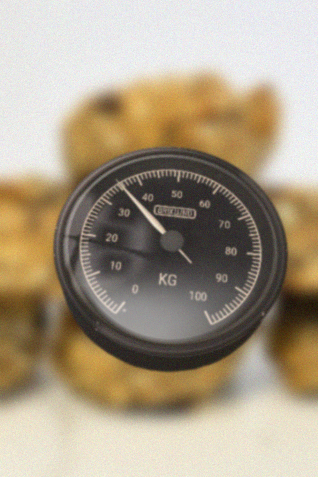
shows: 35 kg
